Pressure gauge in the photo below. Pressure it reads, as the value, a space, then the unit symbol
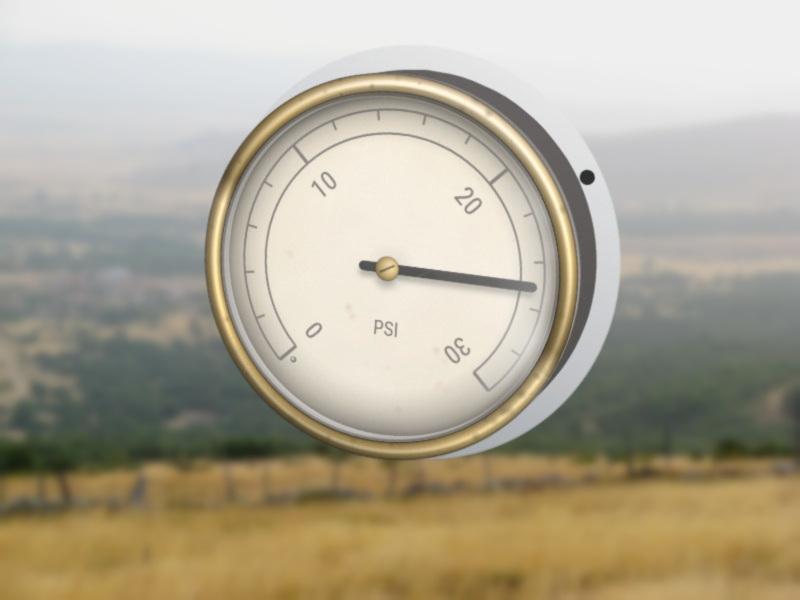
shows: 25 psi
